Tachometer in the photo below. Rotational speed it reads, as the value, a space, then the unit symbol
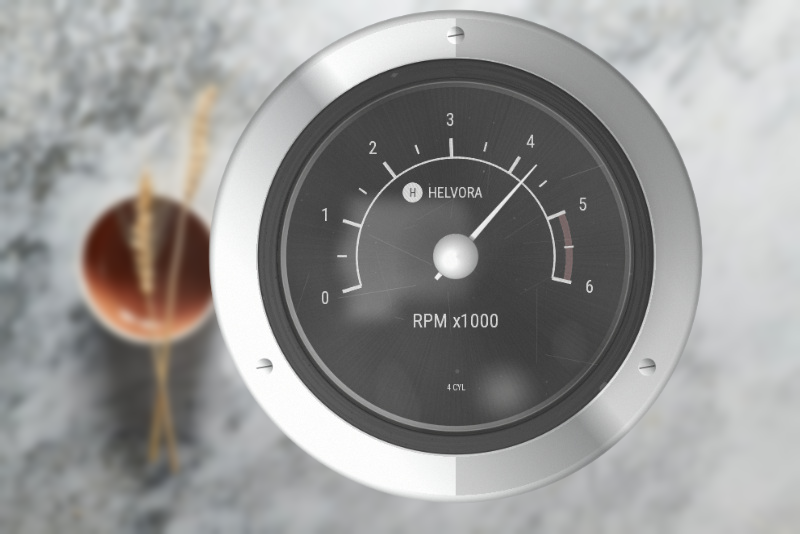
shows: 4250 rpm
